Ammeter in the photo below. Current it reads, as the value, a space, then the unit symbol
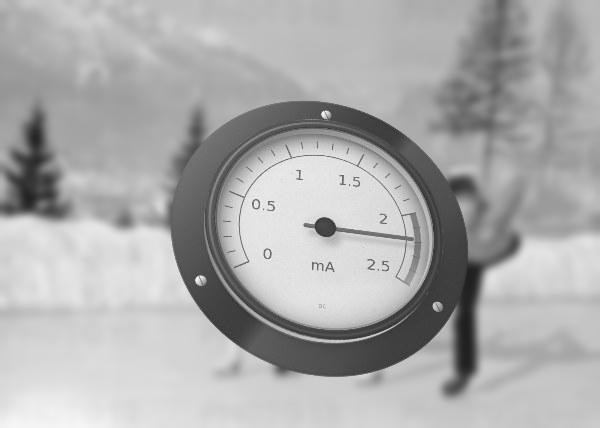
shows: 2.2 mA
